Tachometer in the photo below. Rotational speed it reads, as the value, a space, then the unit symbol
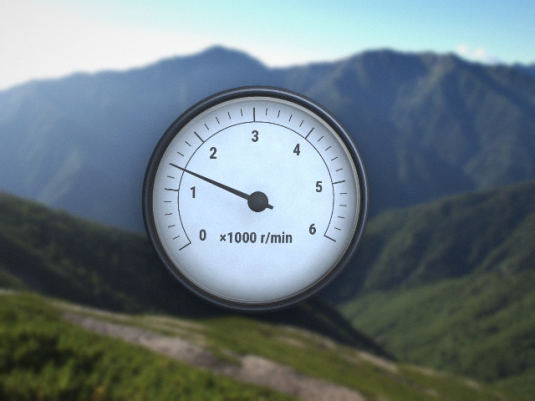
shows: 1400 rpm
